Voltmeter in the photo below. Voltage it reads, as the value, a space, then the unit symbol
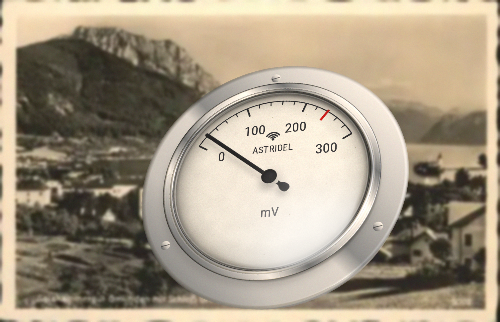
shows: 20 mV
